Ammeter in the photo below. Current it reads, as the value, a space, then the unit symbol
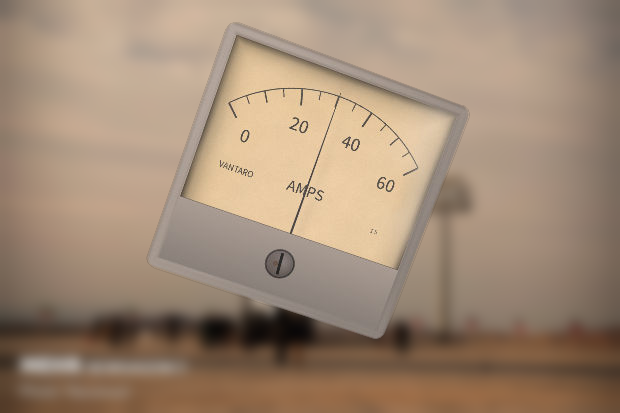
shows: 30 A
